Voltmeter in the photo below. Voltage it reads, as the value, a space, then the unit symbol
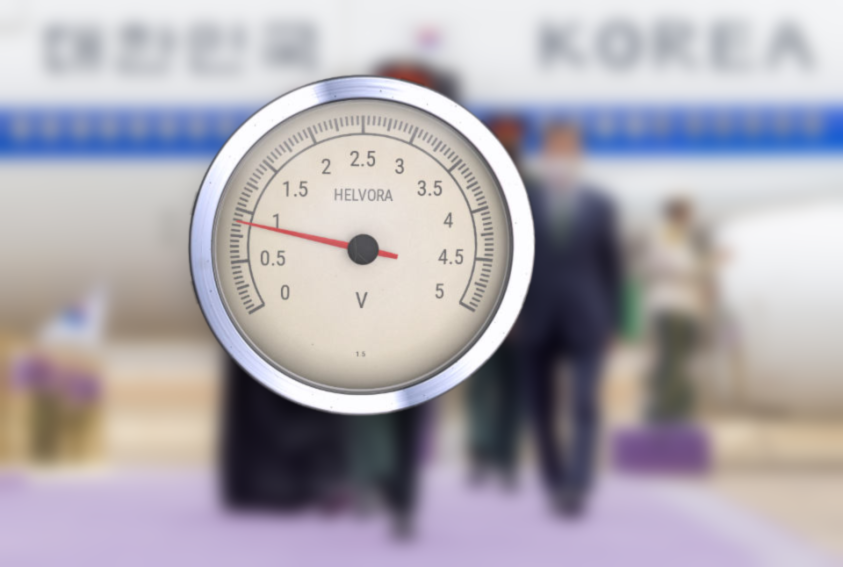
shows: 0.9 V
